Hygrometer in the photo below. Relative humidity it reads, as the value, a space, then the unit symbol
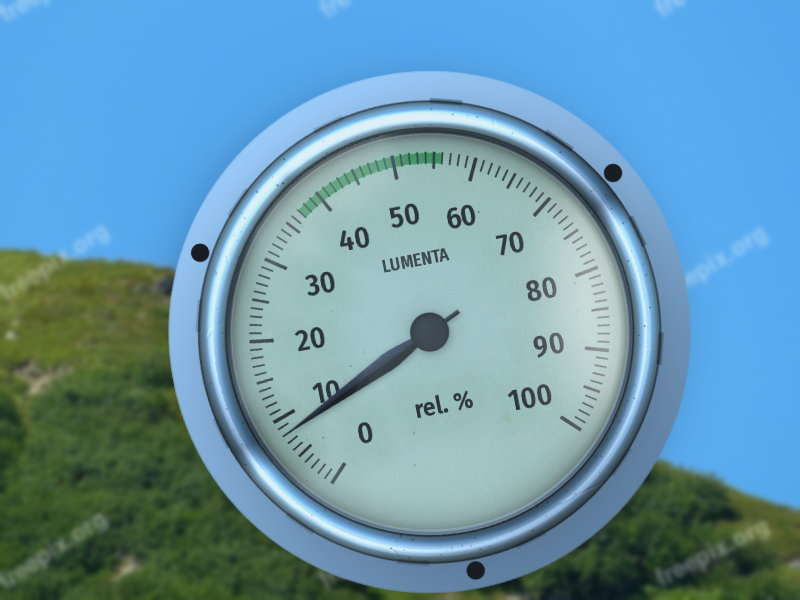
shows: 8 %
